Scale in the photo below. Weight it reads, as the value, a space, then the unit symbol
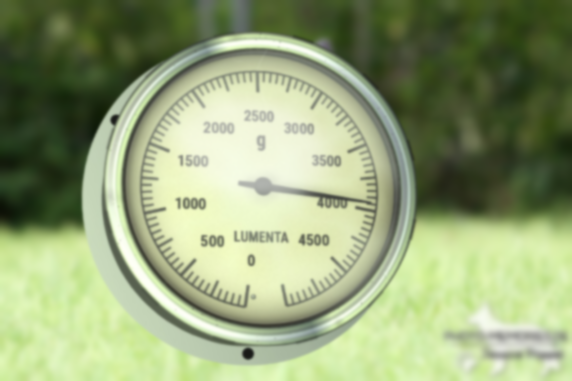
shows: 3950 g
